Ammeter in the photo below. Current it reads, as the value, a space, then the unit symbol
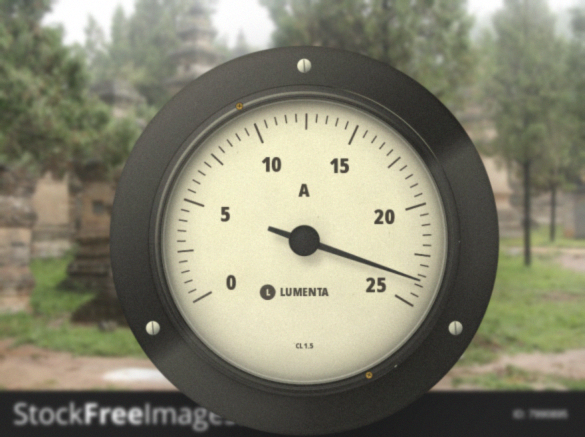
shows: 23.75 A
